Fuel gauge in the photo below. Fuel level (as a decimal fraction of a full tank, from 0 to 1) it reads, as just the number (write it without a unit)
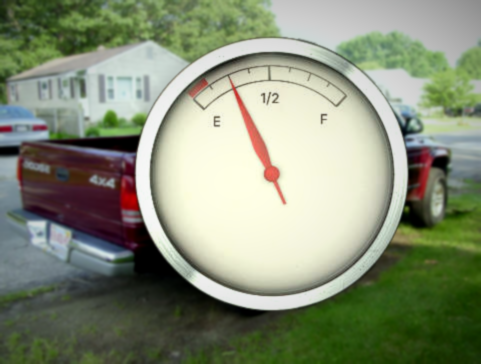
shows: 0.25
